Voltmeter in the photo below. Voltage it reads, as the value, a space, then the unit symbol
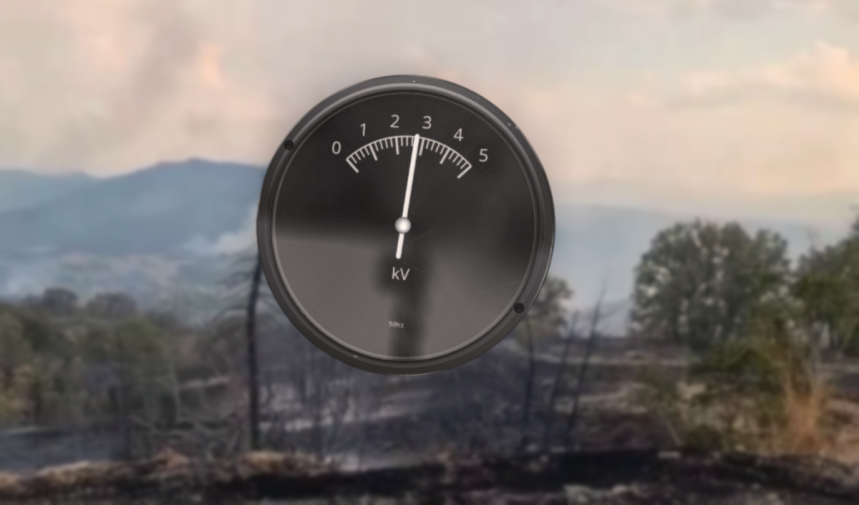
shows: 2.8 kV
